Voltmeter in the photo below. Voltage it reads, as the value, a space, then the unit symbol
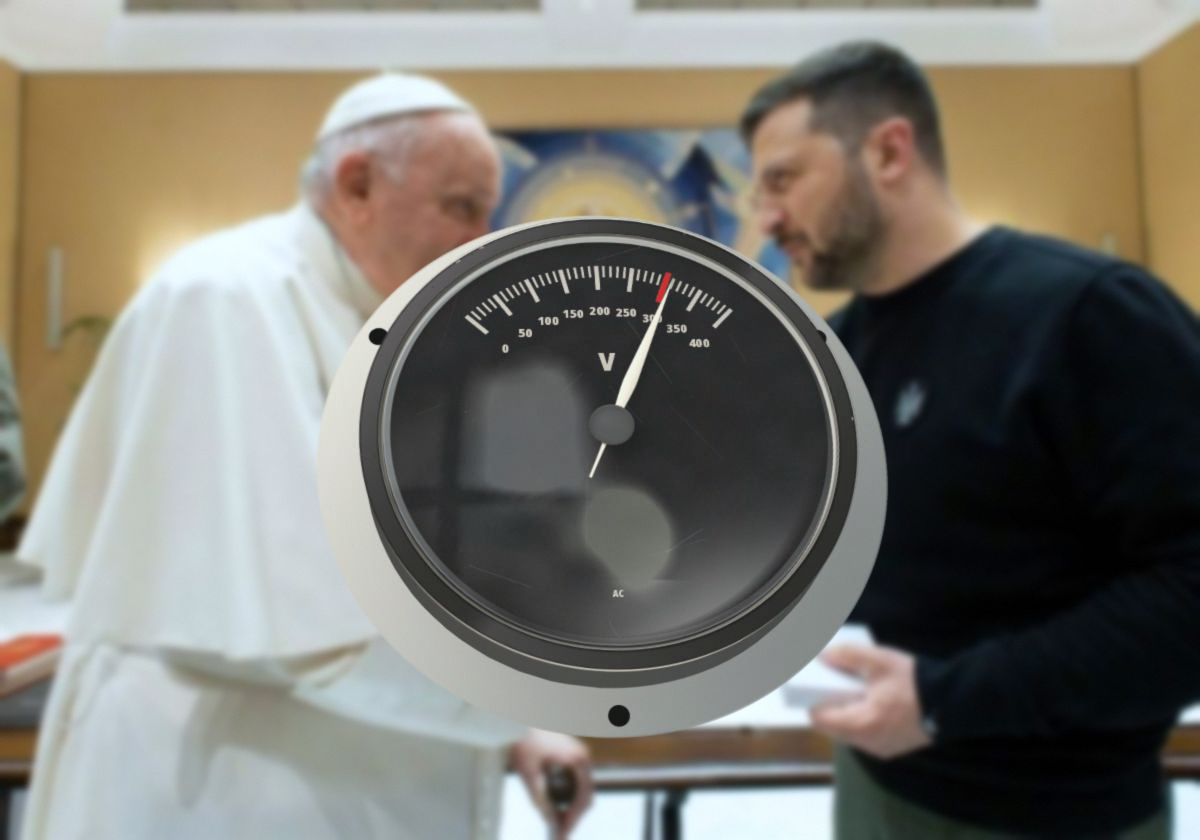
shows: 310 V
